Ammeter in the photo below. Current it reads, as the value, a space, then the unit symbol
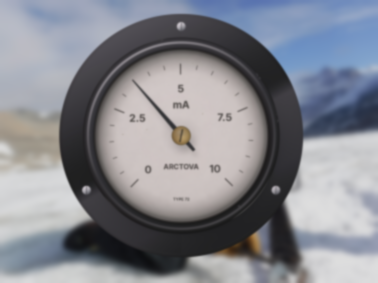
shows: 3.5 mA
